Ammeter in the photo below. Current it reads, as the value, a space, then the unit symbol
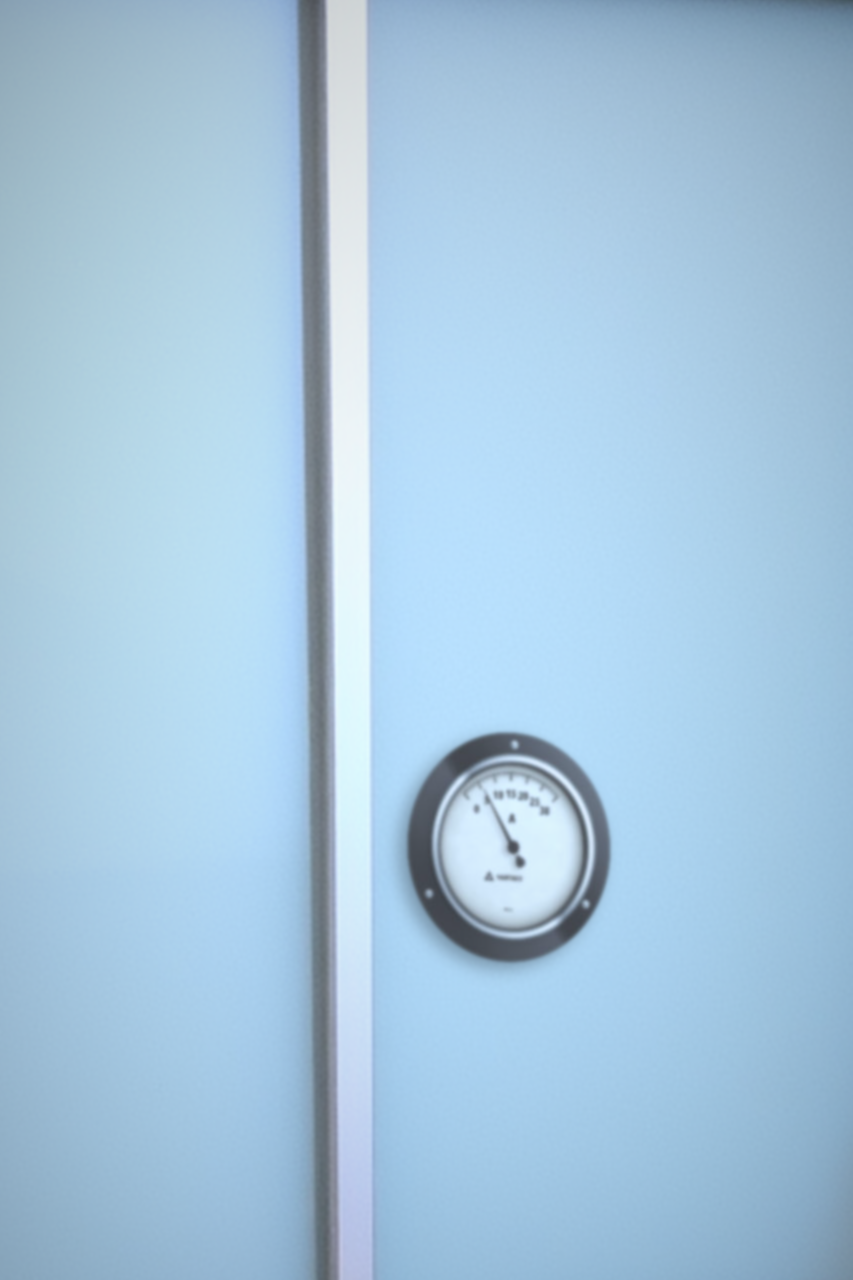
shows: 5 A
